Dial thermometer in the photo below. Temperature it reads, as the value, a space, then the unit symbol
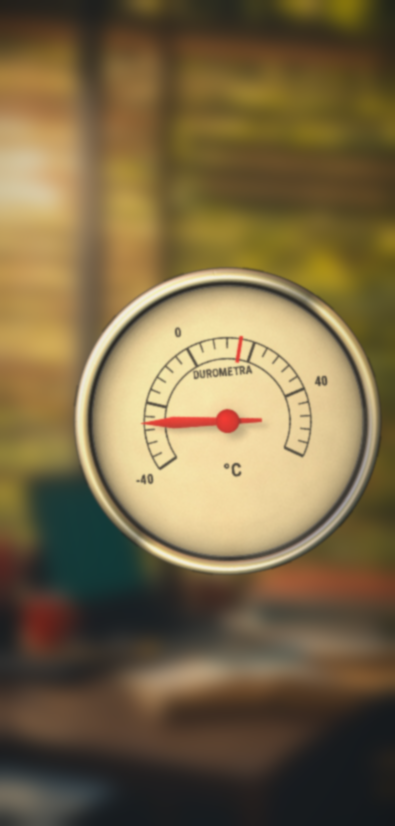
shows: -26 °C
